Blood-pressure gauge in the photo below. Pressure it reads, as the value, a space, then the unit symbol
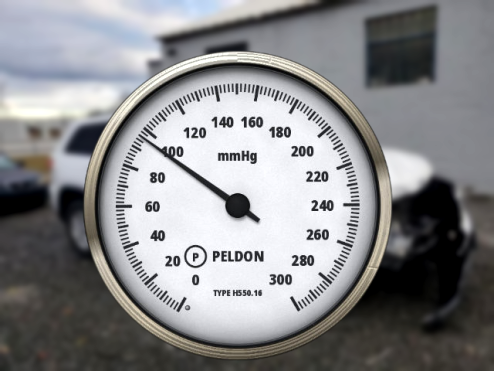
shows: 96 mmHg
